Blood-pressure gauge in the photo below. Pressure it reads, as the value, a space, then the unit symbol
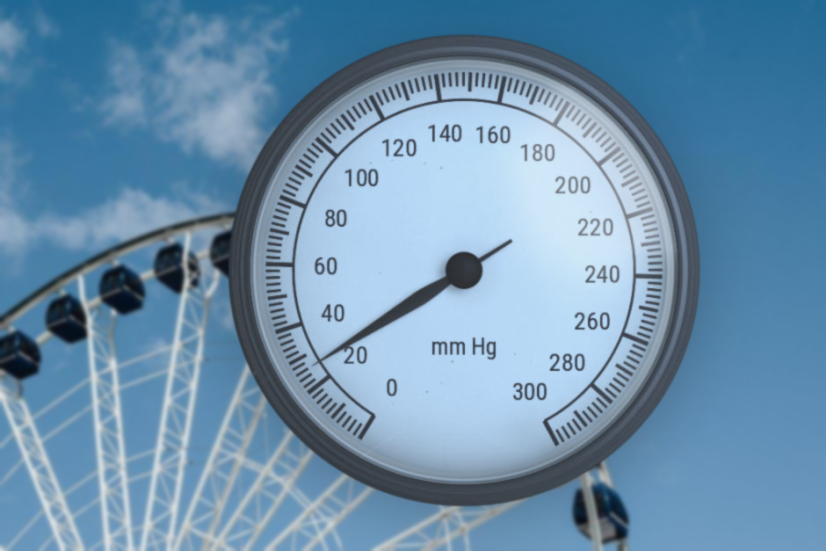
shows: 26 mmHg
